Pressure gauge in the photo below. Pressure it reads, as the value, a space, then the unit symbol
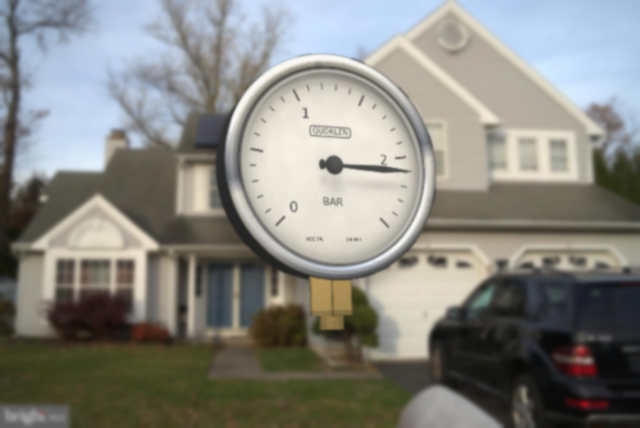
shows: 2.1 bar
